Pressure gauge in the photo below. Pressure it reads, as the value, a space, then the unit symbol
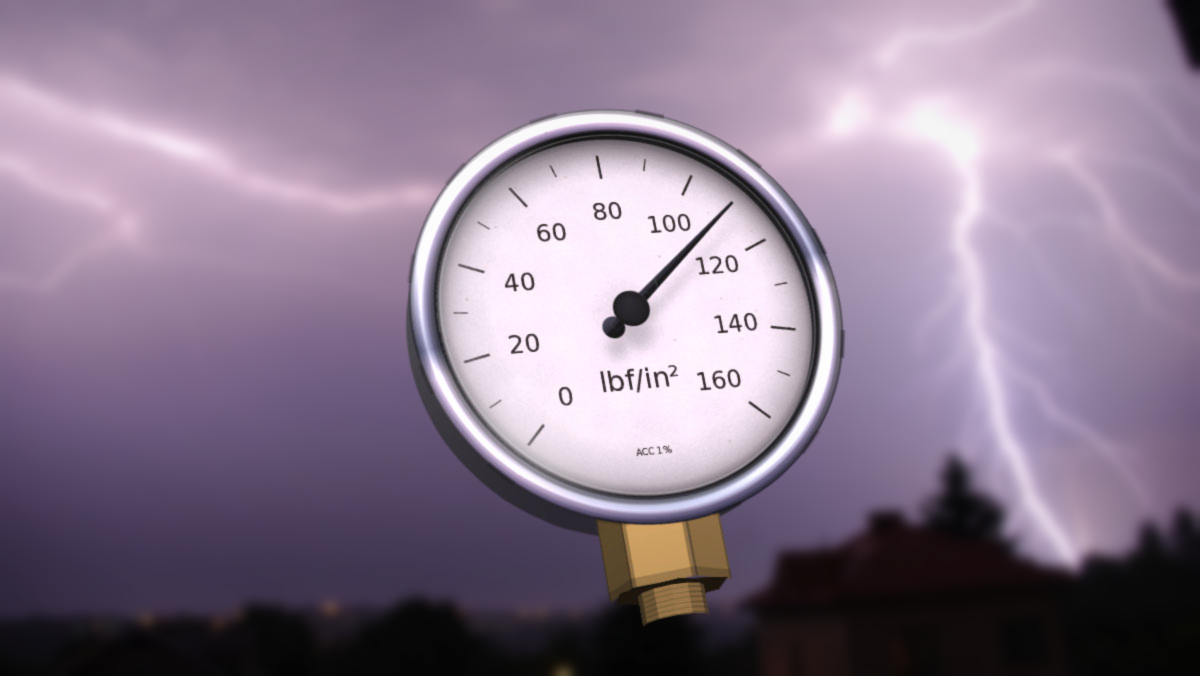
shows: 110 psi
